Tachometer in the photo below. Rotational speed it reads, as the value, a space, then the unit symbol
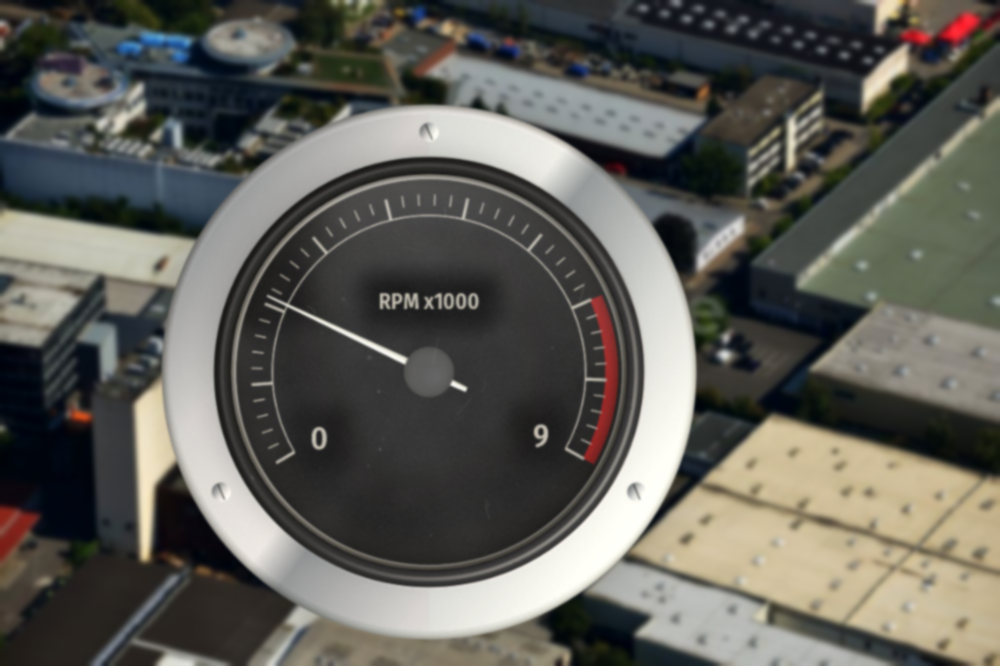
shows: 2100 rpm
